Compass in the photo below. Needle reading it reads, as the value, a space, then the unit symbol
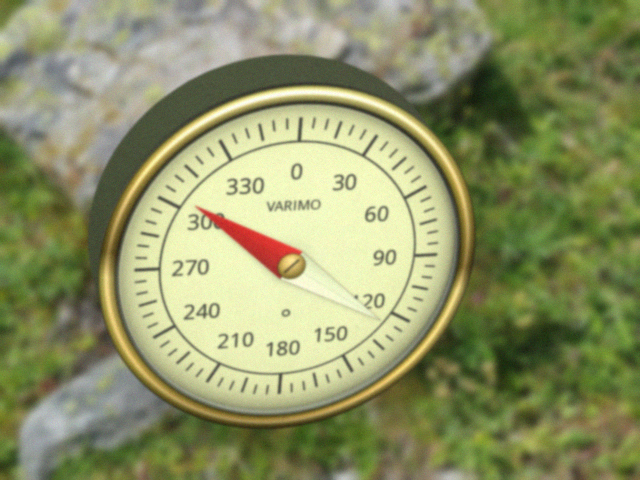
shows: 305 °
